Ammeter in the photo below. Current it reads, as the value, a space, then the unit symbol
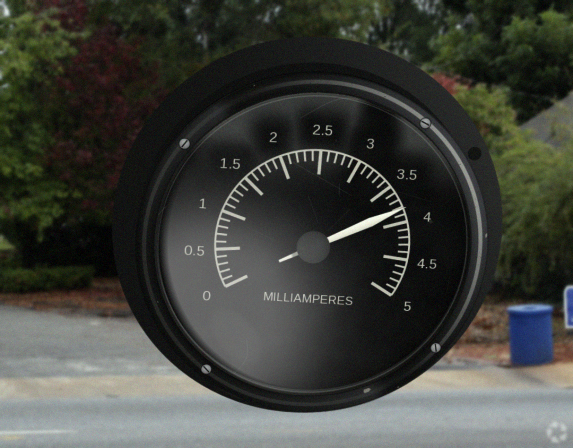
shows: 3.8 mA
